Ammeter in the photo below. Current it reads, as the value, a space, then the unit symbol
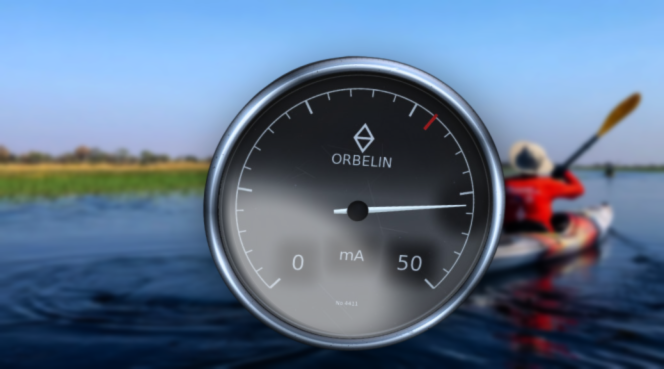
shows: 41 mA
